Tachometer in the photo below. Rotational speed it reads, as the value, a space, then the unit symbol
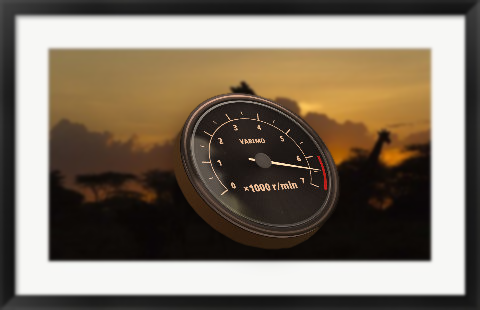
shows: 6500 rpm
